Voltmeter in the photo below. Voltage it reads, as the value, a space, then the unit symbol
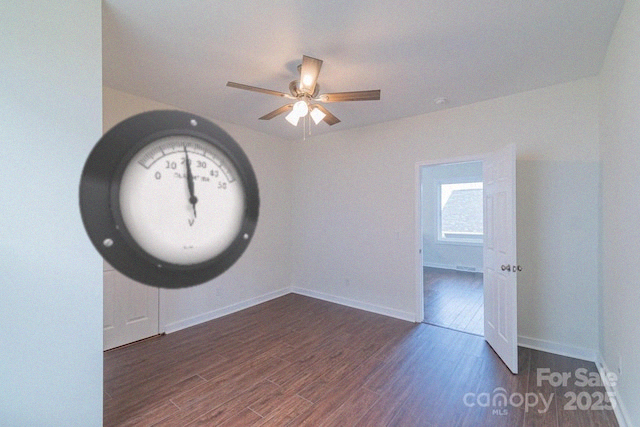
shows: 20 V
